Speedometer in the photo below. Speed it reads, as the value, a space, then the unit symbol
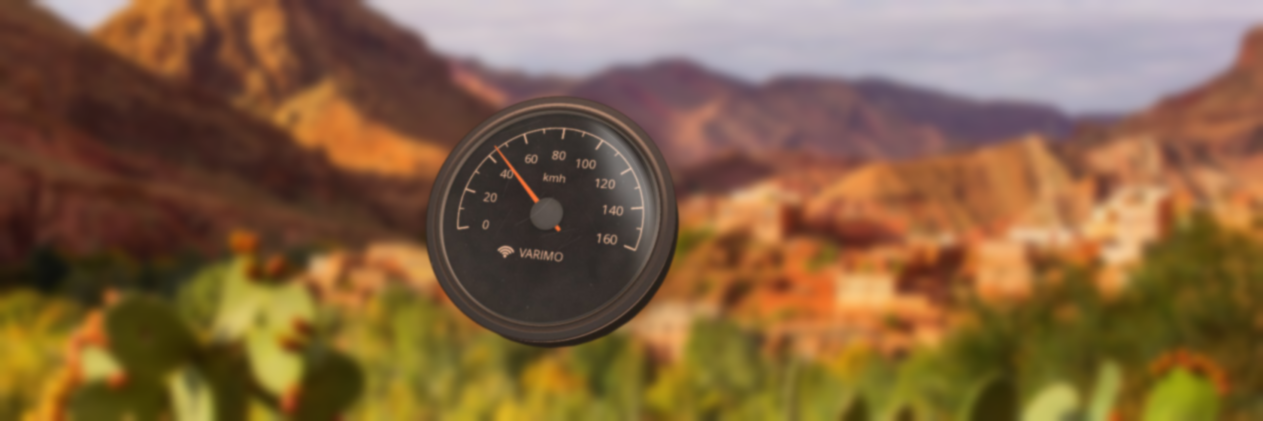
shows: 45 km/h
